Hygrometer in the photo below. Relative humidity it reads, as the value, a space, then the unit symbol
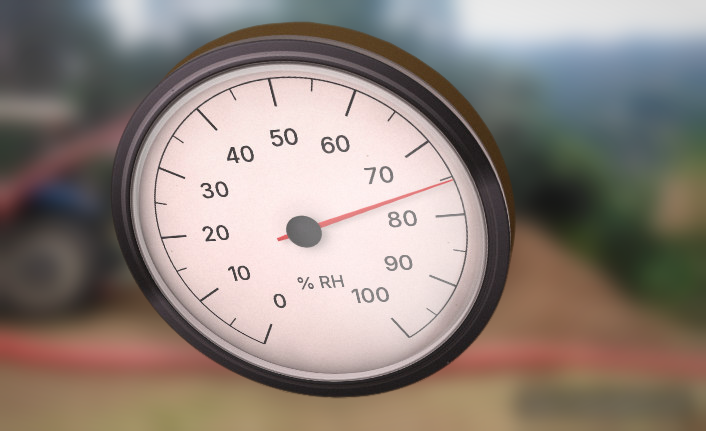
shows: 75 %
